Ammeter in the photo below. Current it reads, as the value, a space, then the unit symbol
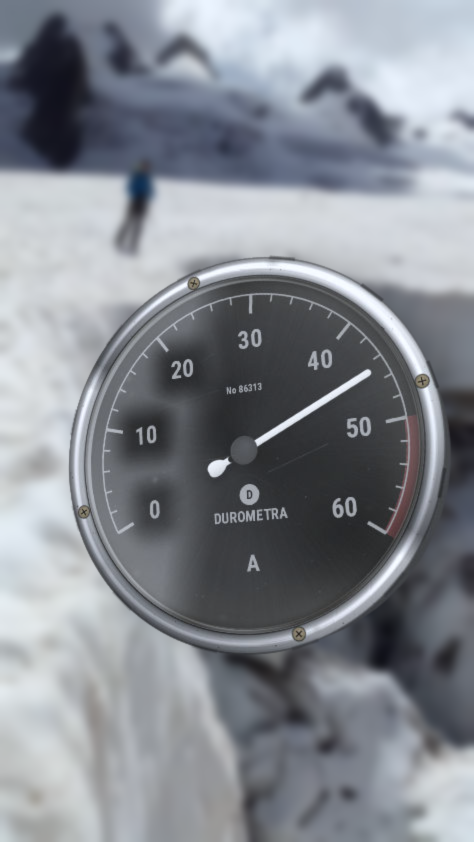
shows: 45 A
